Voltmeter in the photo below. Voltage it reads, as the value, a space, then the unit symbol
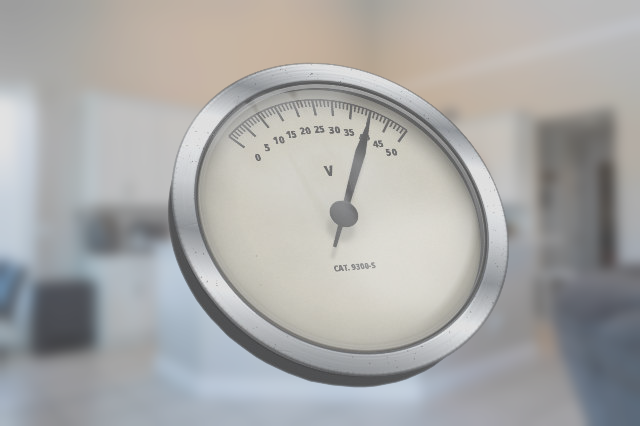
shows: 40 V
